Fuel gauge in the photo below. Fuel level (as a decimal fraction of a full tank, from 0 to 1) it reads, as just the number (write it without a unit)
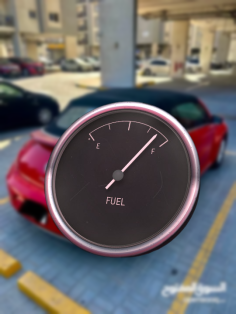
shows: 0.875
